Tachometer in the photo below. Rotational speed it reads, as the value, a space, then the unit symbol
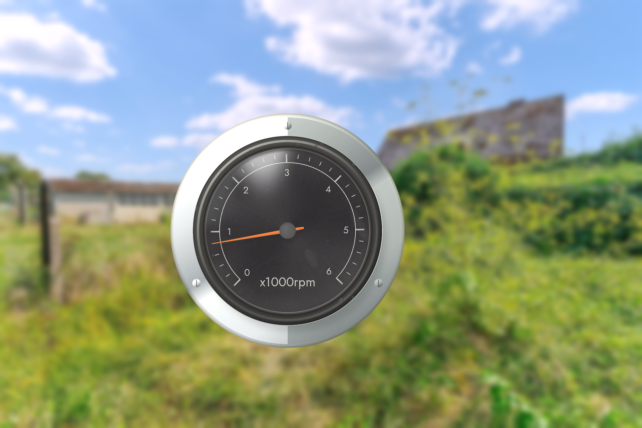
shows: 800 rpm
